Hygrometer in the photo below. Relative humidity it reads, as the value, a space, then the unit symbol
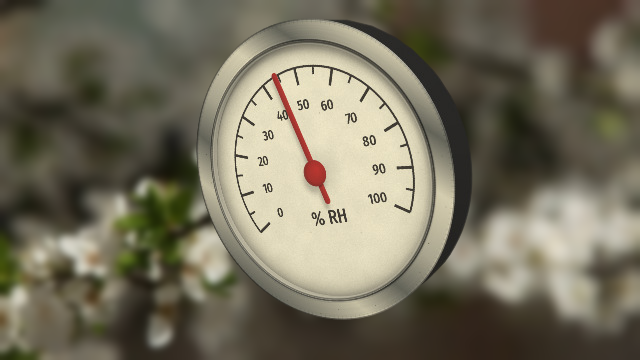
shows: 45 %
